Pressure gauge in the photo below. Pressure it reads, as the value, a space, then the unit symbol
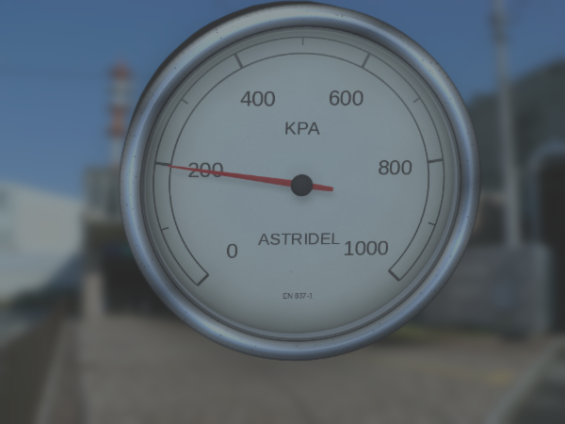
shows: 200 kPa
